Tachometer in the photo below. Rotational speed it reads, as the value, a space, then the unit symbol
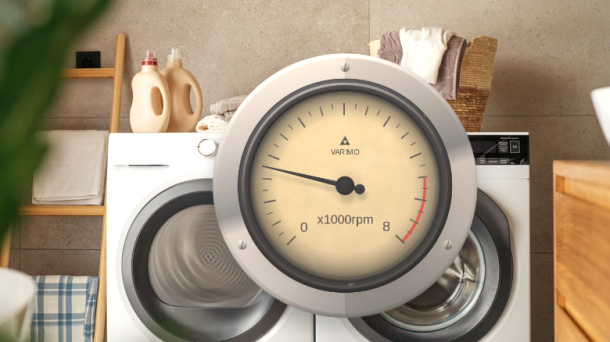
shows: 1750 rpm
